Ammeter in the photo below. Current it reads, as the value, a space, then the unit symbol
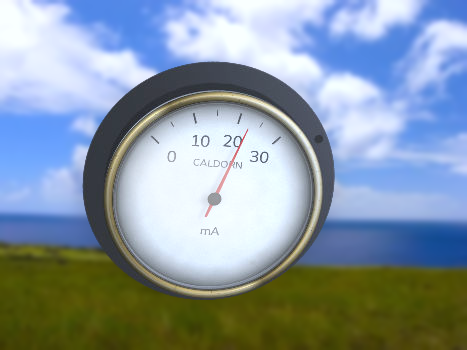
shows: 22.5 mA
